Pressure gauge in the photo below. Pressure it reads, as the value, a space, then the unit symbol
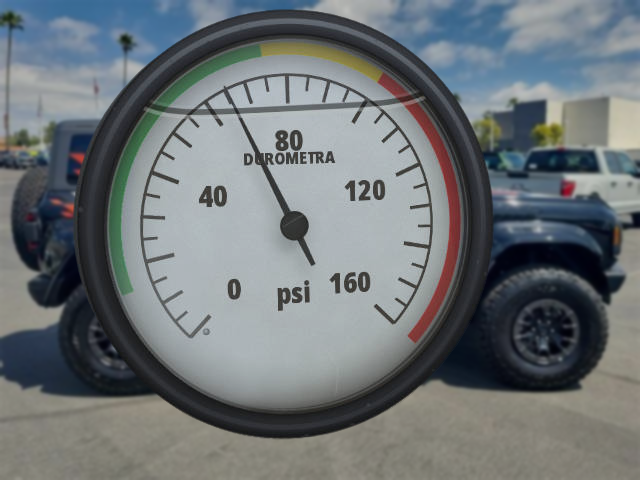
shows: 65 psi
